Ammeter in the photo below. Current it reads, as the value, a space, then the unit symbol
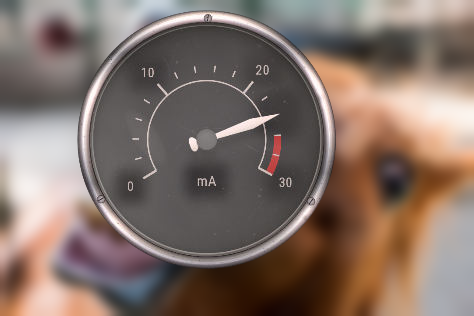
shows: 24 mA
